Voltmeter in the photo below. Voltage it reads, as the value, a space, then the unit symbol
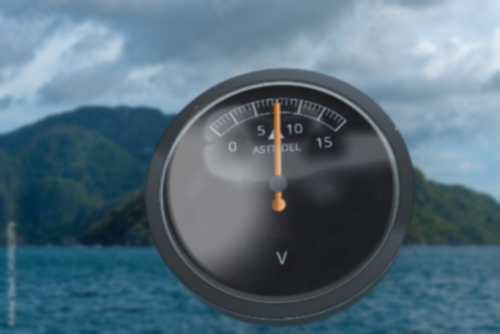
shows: 7.5 V
